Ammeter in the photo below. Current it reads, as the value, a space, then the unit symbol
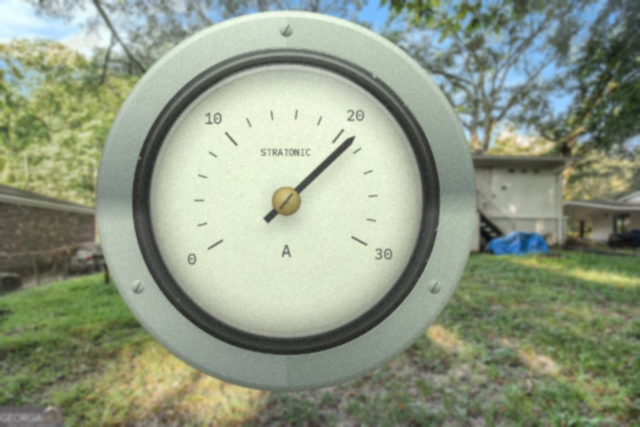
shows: 21 A
